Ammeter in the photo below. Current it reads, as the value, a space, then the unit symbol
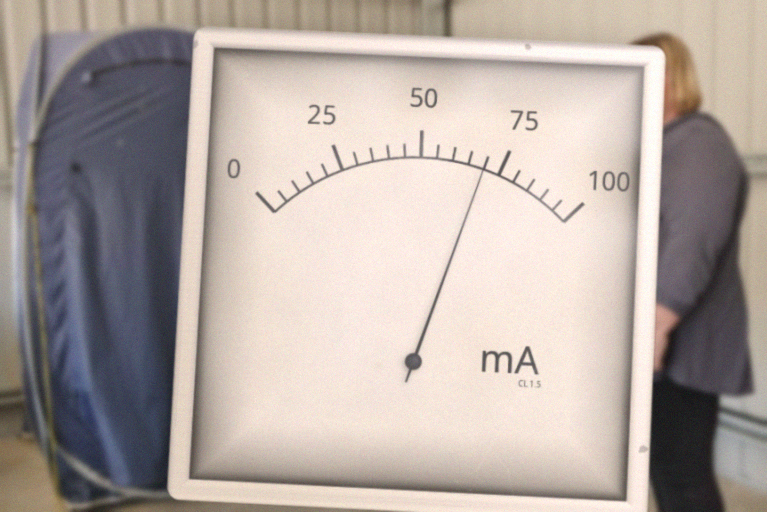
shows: 70 mA
